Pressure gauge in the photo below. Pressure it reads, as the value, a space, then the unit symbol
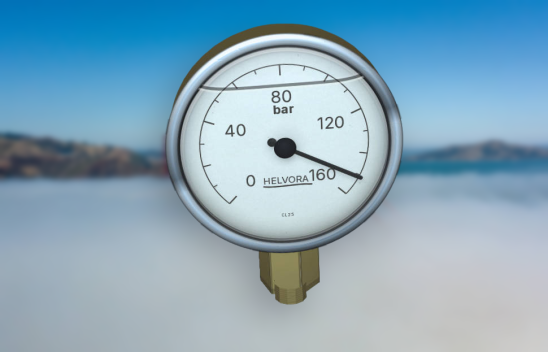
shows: 150 bar
